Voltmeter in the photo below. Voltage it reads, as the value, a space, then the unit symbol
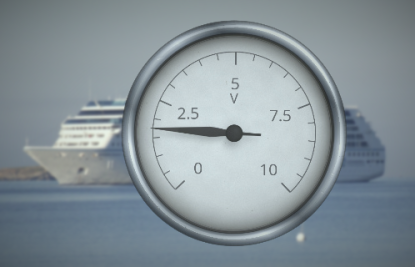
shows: 1.75 V
